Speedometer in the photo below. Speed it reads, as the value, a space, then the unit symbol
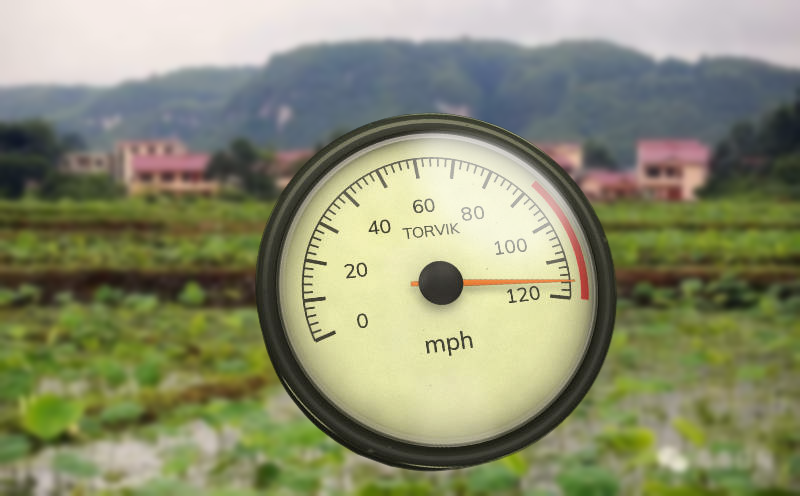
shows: 116 mph
